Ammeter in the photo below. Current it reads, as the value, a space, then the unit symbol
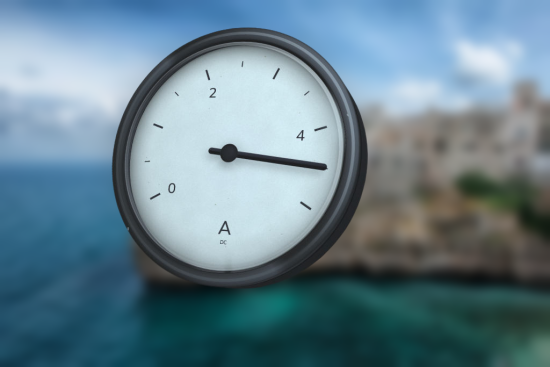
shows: 4.5 A
